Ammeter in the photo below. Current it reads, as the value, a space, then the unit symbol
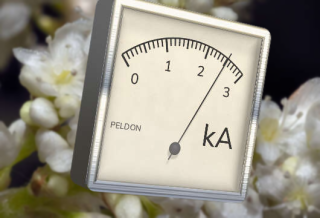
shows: 2.5 kA
